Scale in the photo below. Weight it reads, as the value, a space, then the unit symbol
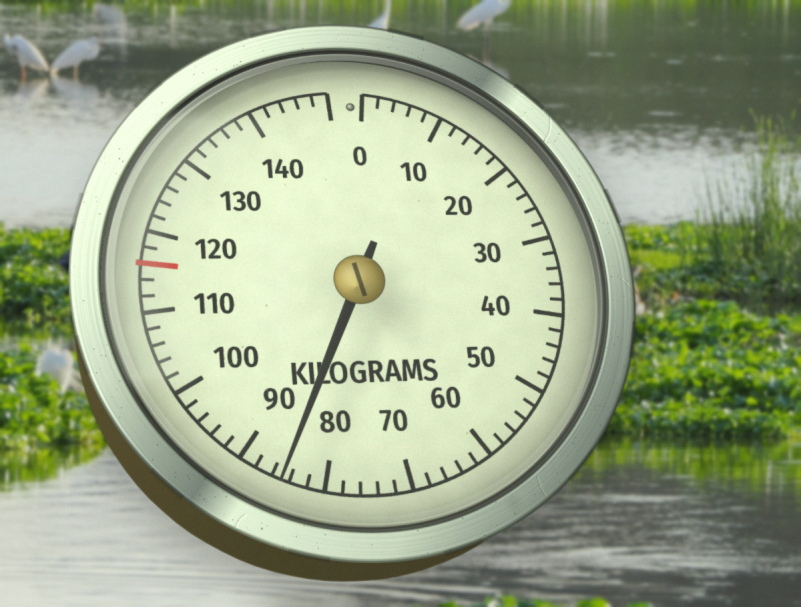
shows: 85 kg
